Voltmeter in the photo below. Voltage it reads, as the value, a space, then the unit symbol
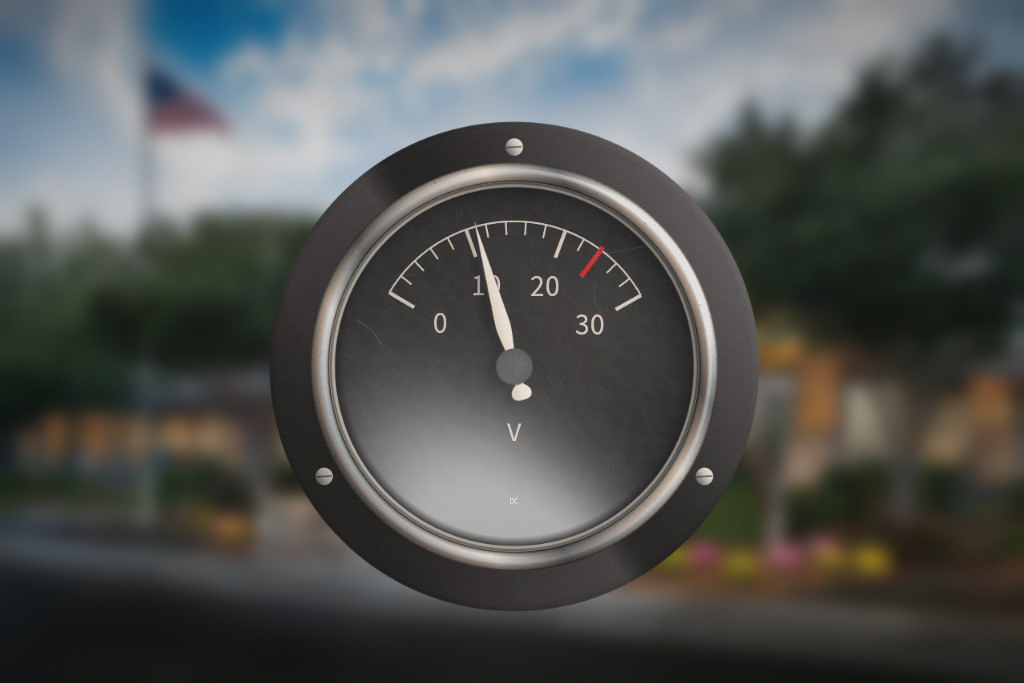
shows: 11 V
